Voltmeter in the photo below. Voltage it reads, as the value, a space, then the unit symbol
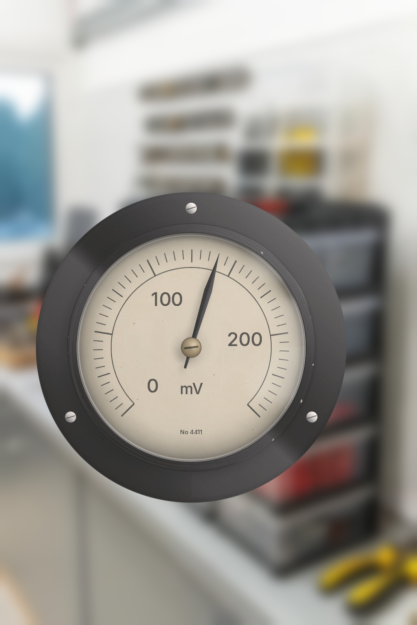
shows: 140 mV
